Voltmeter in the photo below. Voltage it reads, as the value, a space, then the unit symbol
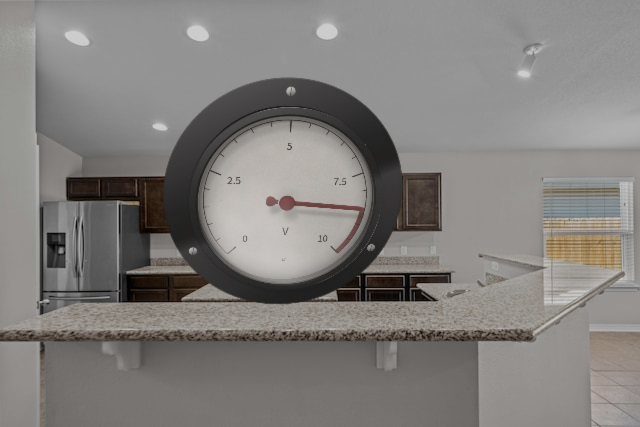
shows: 8.5 V
